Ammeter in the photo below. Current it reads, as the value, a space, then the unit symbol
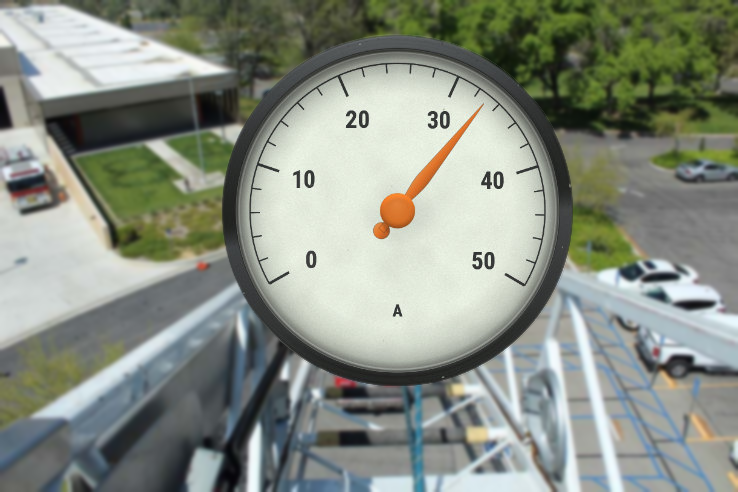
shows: 33 A
